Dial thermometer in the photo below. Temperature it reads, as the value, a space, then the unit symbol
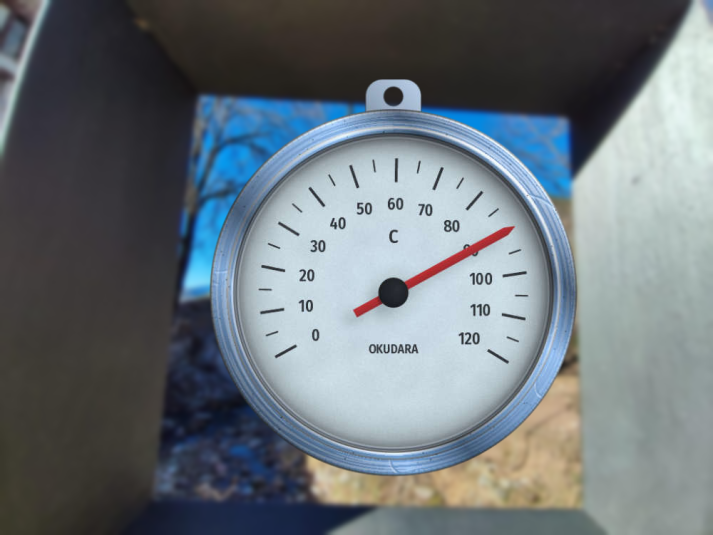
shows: 90 °C
